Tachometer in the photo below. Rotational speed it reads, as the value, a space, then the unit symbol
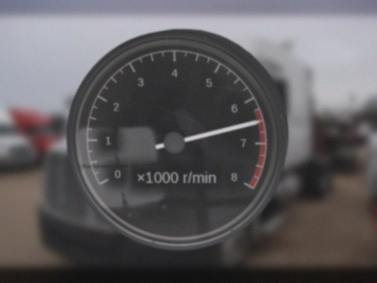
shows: 6500 rpm
